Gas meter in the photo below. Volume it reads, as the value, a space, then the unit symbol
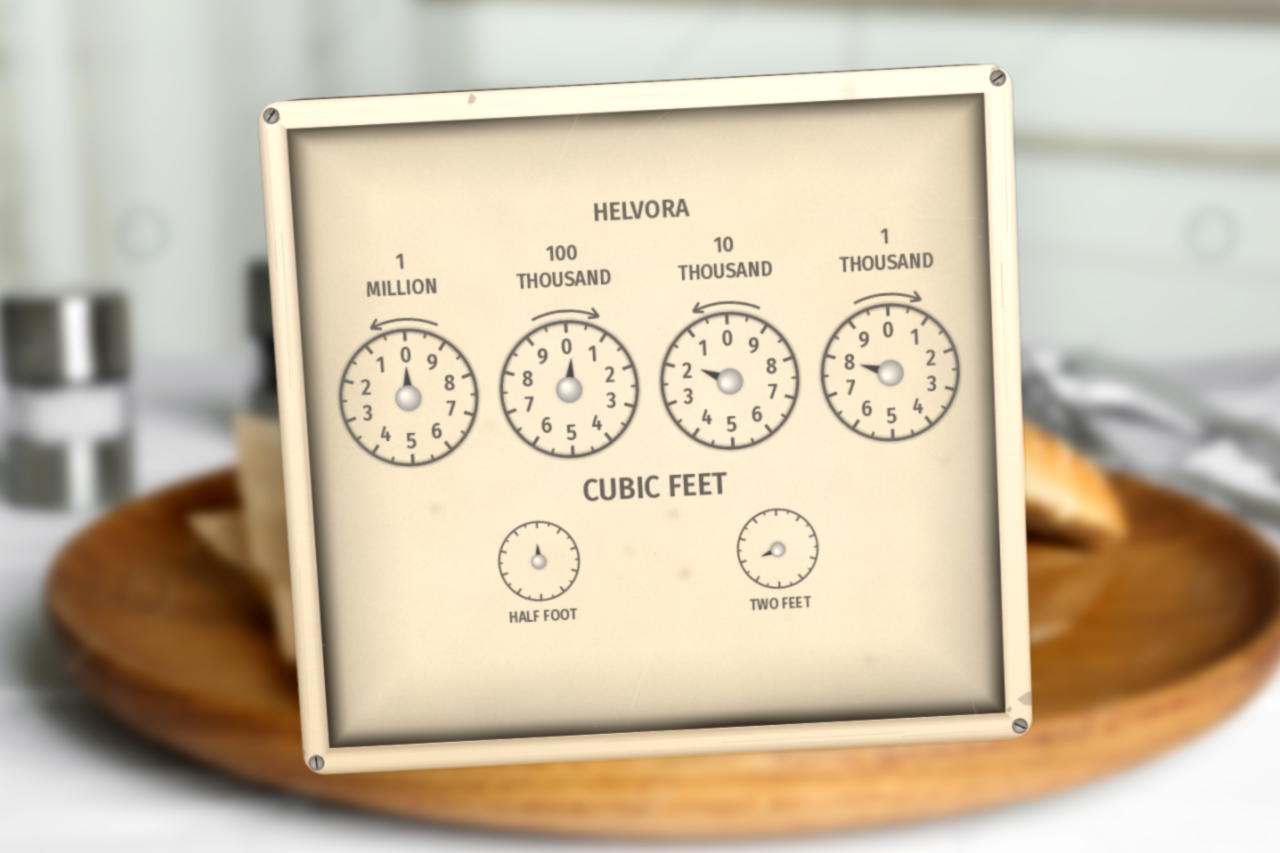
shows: 1800 ft³
